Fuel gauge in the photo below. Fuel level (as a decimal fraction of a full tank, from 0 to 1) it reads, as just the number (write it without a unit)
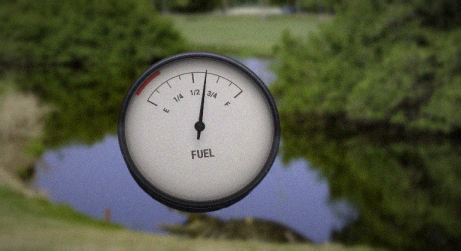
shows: 0.625
